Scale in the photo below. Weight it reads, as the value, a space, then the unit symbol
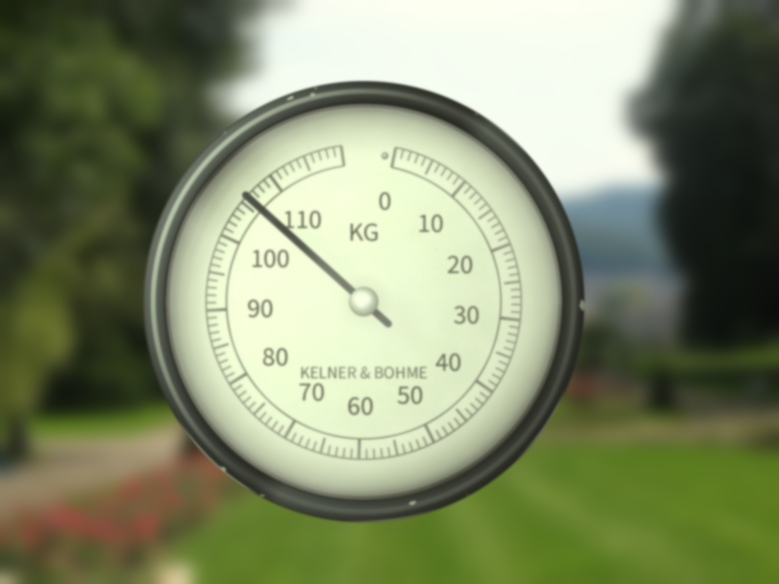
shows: 106 kg
